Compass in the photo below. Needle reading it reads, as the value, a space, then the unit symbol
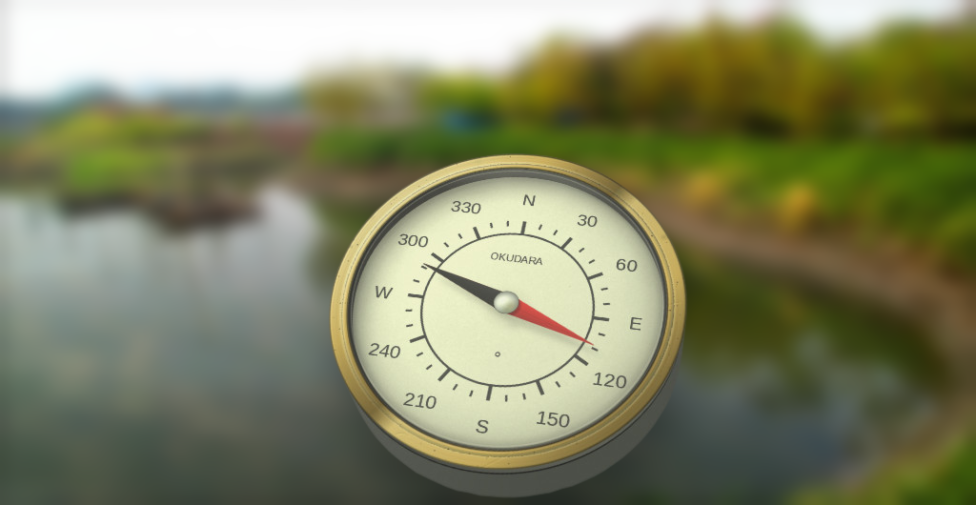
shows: 110 °
